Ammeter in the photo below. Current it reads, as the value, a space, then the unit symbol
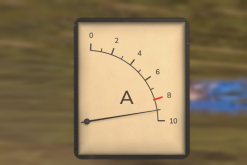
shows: 9 A
